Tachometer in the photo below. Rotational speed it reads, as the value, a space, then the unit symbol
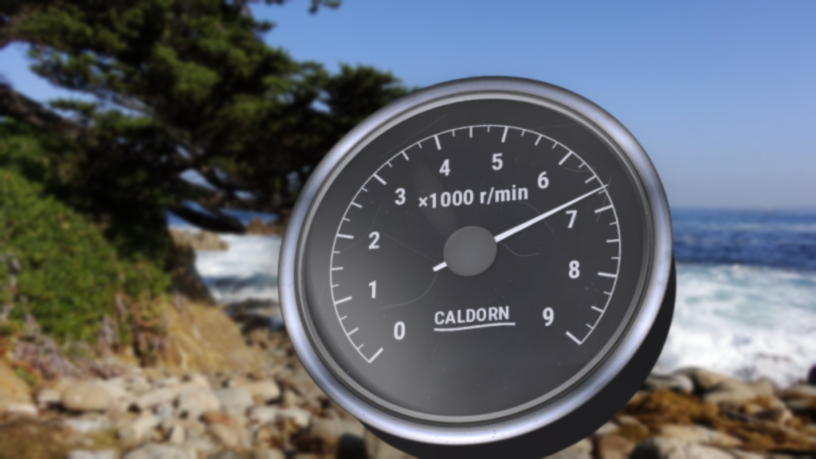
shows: 6750 rpm
